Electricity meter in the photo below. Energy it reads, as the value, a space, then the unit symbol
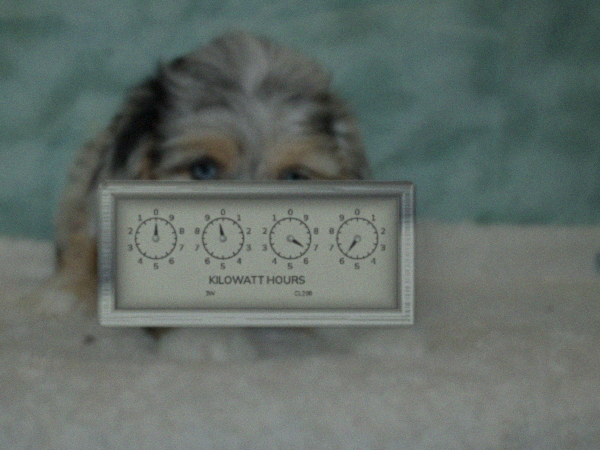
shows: 9966 kWh
